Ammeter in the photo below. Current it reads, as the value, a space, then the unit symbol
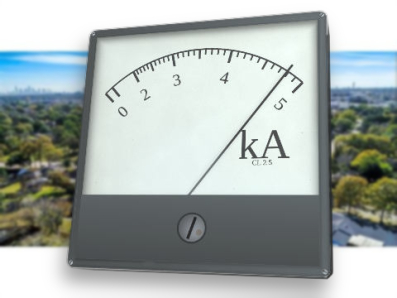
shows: 4.8 kA
